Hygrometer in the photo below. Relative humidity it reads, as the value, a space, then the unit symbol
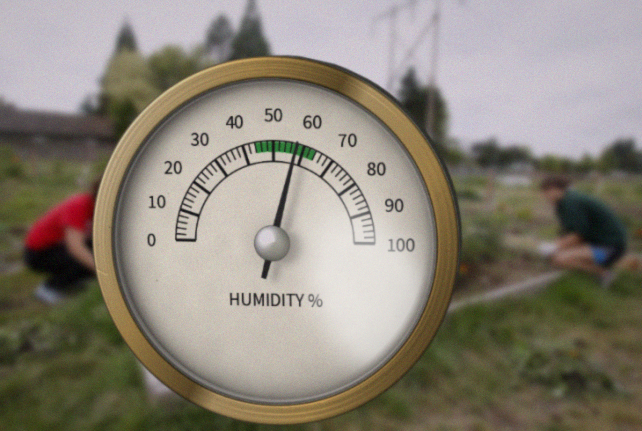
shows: 58 %
